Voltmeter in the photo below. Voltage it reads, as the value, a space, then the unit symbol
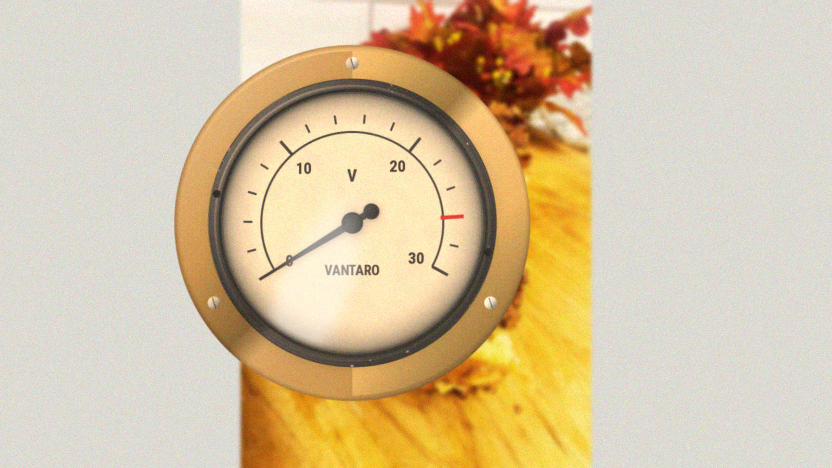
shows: 0 V
